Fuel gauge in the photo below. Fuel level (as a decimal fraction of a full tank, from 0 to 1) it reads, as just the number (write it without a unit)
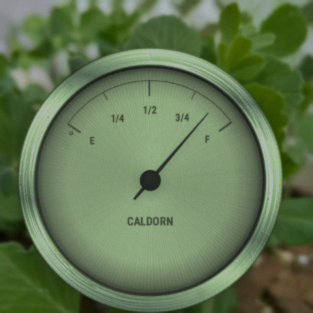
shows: 0.875
